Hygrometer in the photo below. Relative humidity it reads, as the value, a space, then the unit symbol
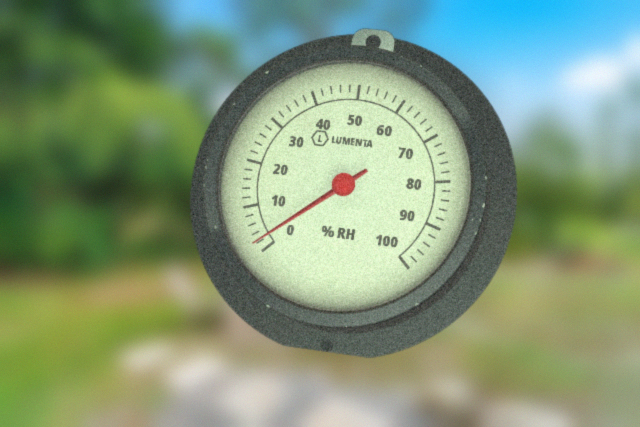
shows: 2 %
